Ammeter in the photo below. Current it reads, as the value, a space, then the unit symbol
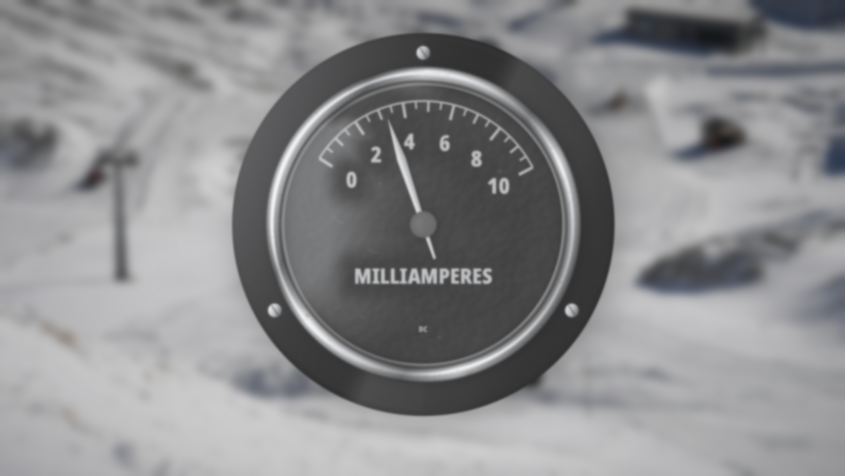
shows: 3.25 mA
